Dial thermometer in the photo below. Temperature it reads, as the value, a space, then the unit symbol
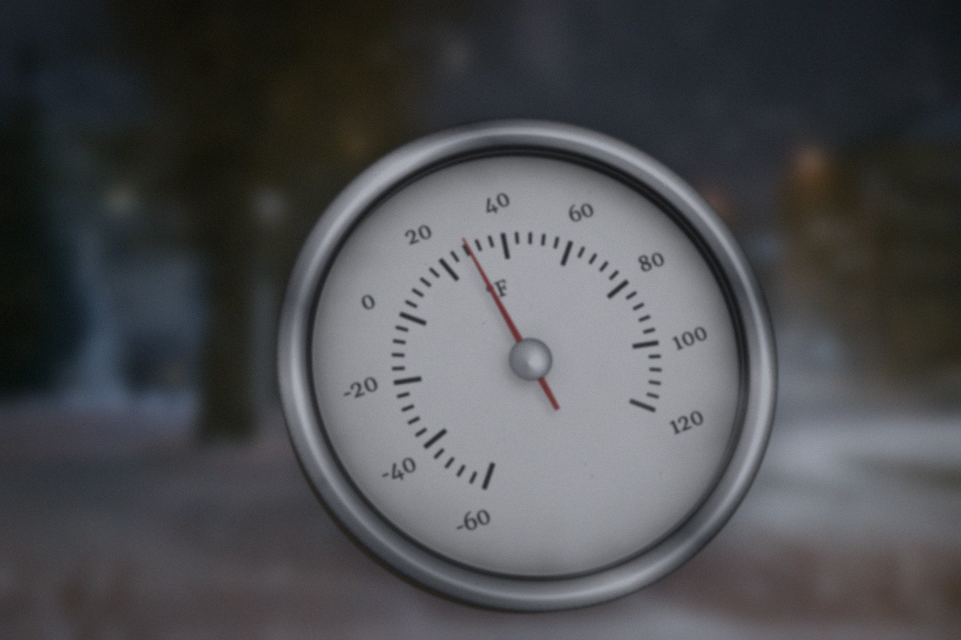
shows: 28 °F
